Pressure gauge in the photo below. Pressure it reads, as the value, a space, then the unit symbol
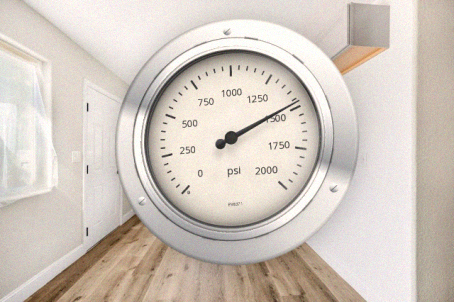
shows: 1475 psi
